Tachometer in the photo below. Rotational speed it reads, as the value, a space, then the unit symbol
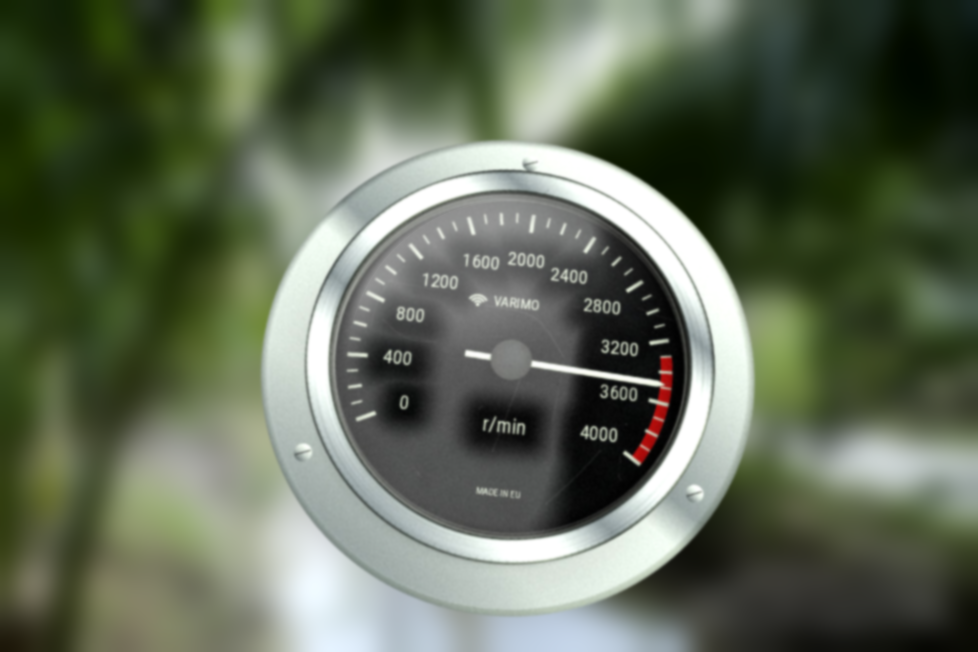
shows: 3500 rpm
